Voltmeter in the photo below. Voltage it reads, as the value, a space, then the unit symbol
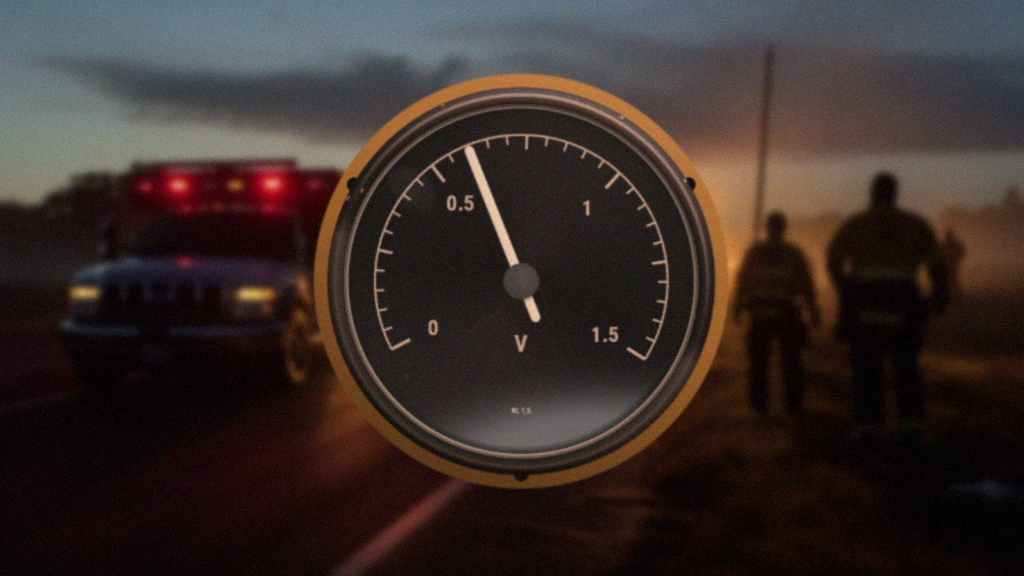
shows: 0.6 V
